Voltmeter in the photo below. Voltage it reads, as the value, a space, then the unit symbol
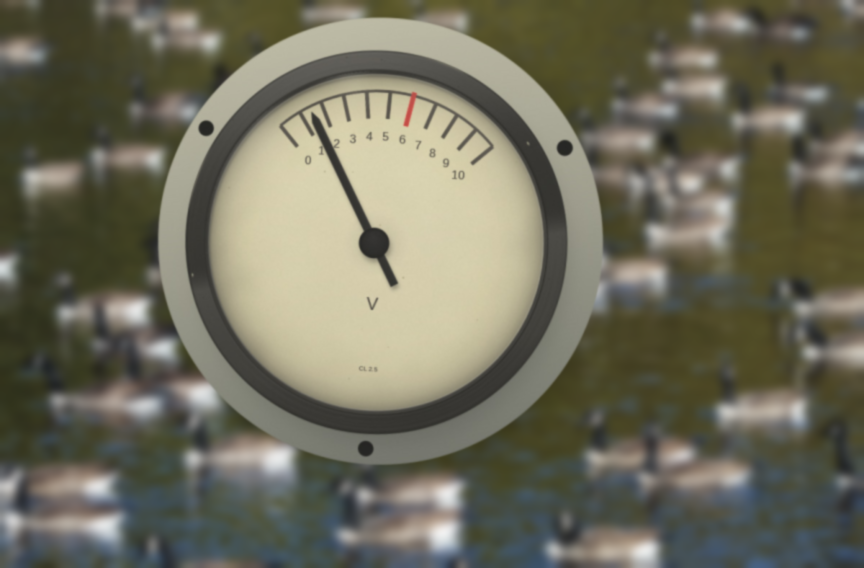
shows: 1.5 V
